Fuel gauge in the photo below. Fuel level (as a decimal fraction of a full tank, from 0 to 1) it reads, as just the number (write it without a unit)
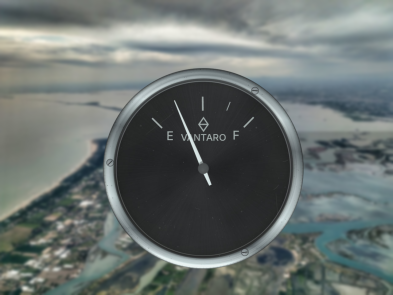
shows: 0.25
